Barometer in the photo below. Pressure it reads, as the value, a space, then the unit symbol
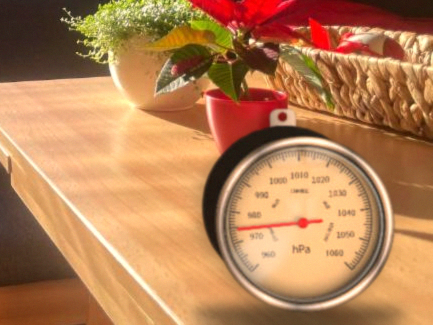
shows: 975 hPa
